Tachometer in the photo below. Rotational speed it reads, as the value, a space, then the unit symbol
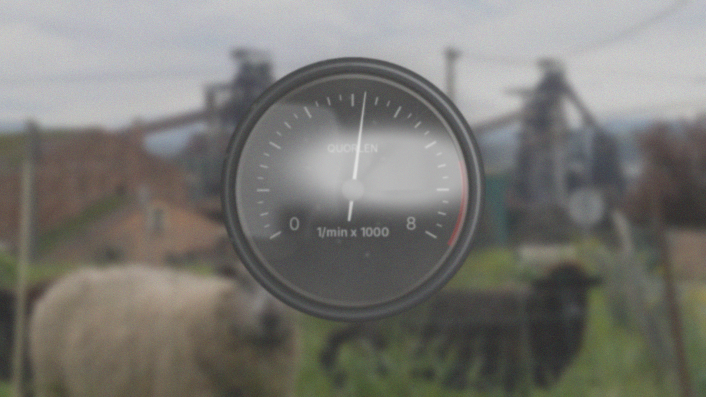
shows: 4250 rpm
